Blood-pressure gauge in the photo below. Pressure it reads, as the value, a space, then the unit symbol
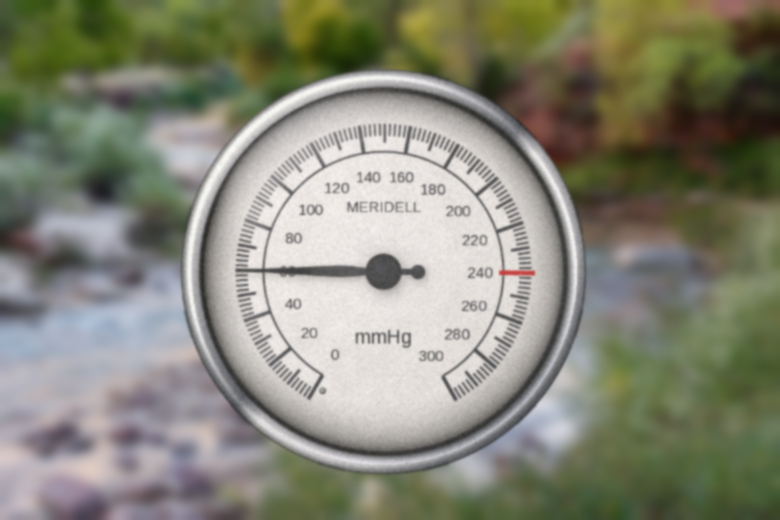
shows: 60 mmHg
